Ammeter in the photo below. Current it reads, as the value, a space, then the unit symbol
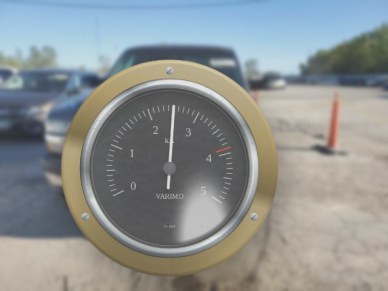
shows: 2.5 kA
